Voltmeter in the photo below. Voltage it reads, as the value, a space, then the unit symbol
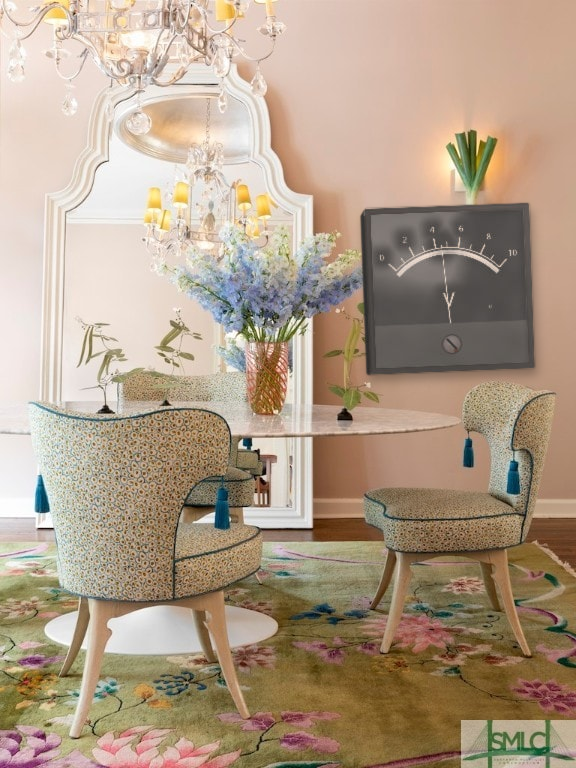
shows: 4.5 V
